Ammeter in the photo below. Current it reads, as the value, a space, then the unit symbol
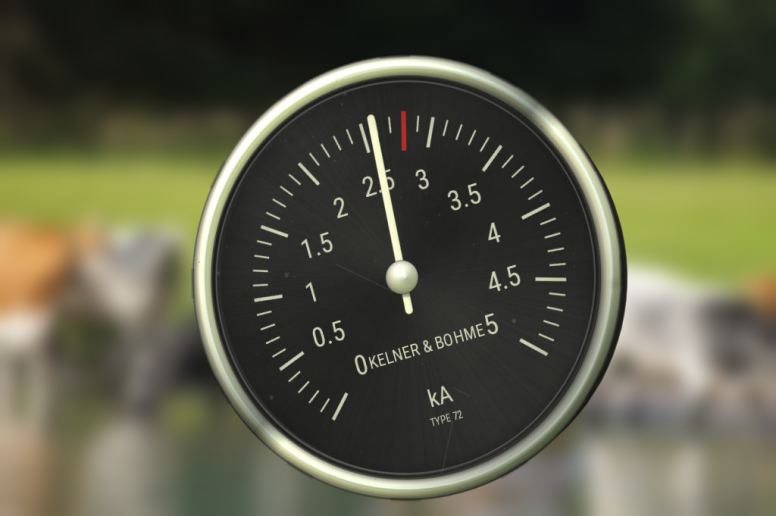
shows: 2.6 kA
